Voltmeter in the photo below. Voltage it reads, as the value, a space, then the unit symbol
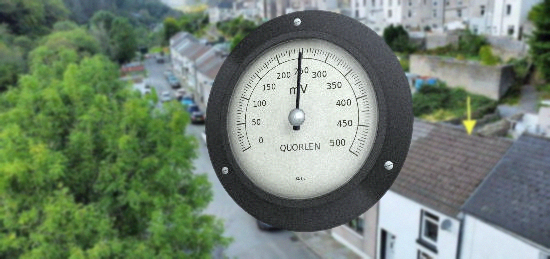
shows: 250 mV
